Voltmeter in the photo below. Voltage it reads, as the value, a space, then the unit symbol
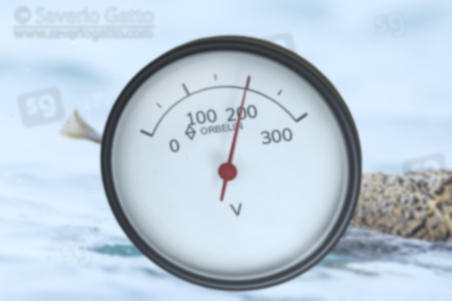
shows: 200 V
